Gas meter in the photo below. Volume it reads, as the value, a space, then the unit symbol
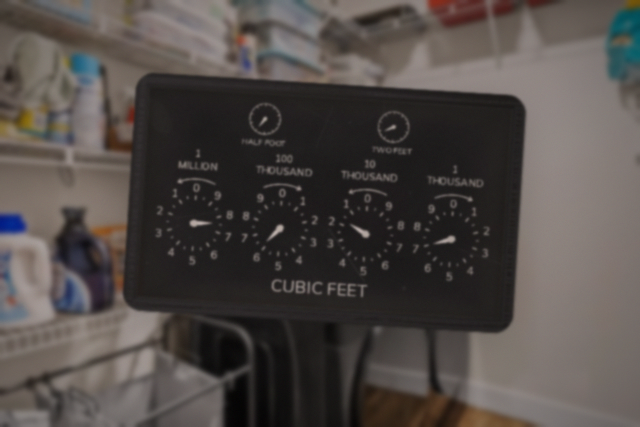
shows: 761700 ft³
